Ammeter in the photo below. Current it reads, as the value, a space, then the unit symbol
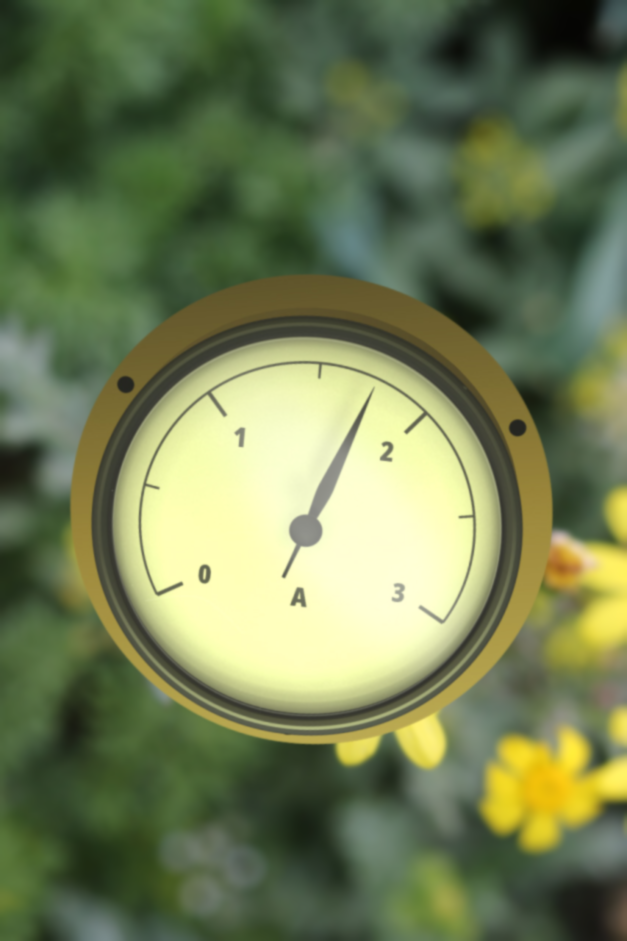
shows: 1.75 A
